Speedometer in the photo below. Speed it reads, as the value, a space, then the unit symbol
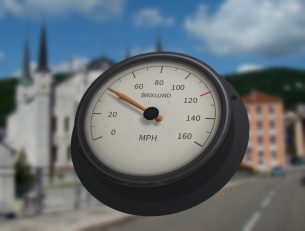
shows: 40 mph
